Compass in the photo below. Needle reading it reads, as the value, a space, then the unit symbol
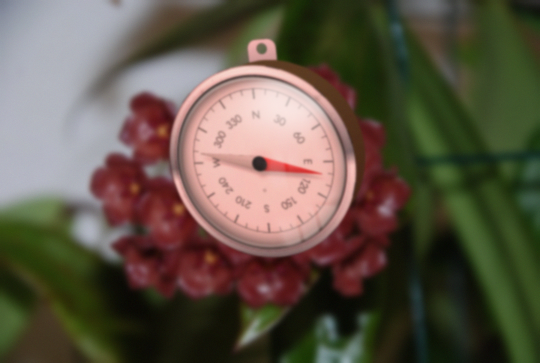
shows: 100 °
